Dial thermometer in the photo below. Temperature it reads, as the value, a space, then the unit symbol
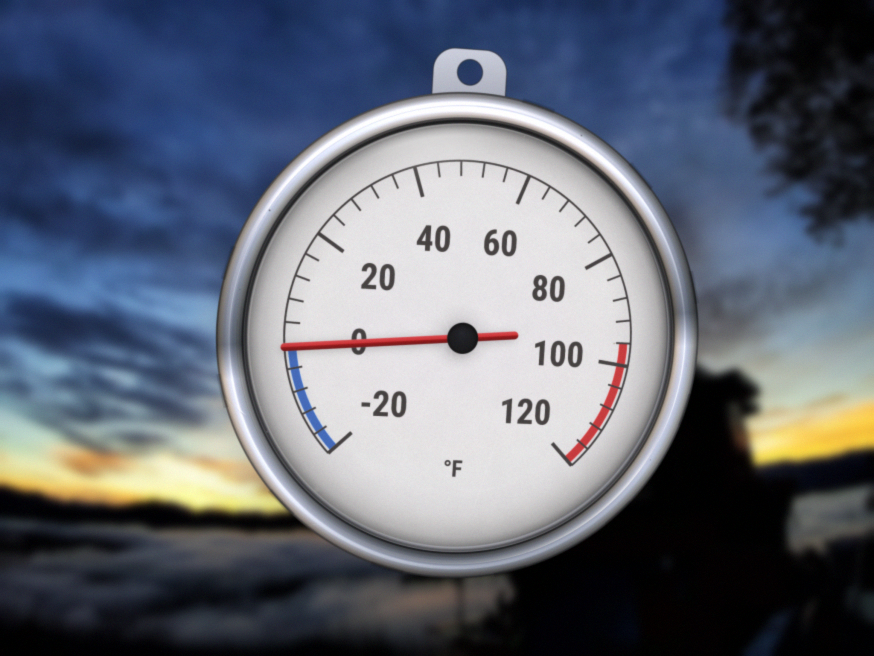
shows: 0 °F
